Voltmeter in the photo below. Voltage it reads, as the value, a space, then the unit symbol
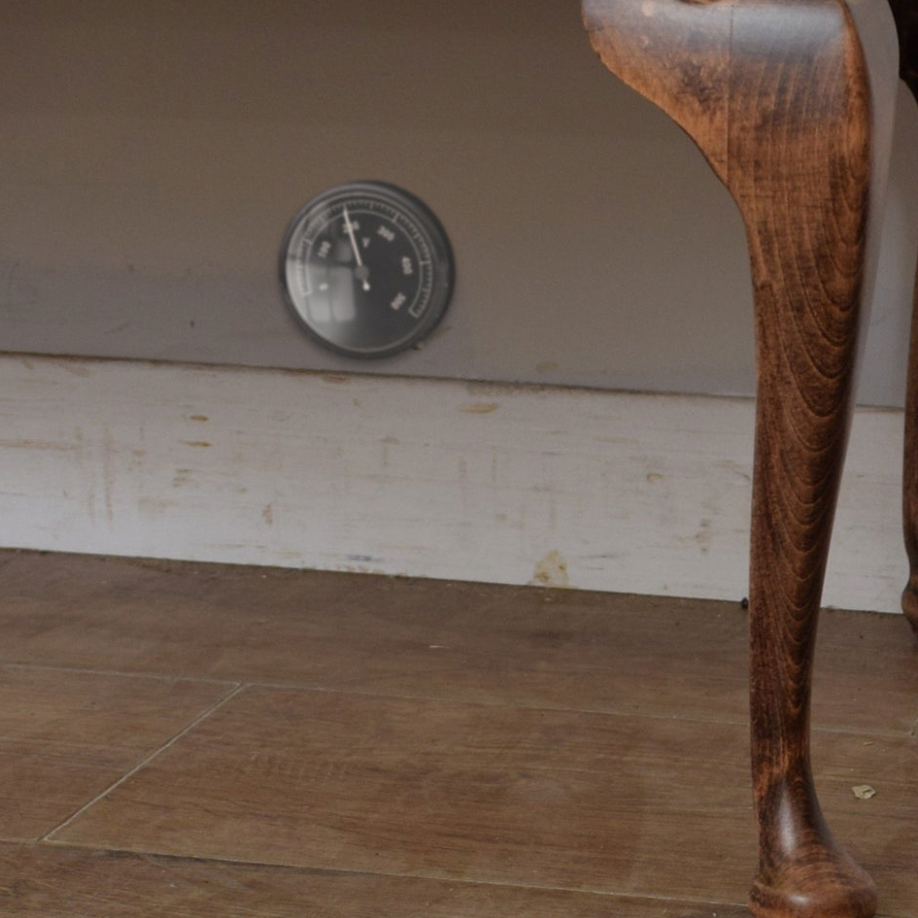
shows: 200 V
